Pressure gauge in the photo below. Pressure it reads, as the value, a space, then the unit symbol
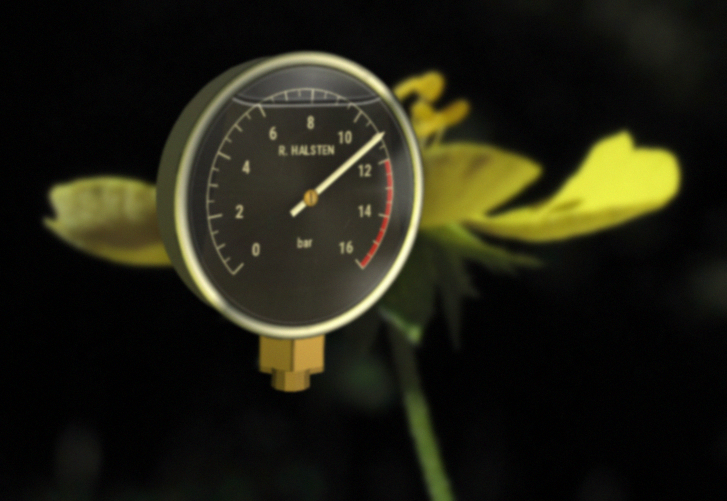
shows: 11 bar
